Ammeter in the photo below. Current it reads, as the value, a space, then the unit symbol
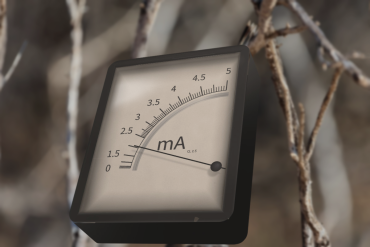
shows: 2 mA
